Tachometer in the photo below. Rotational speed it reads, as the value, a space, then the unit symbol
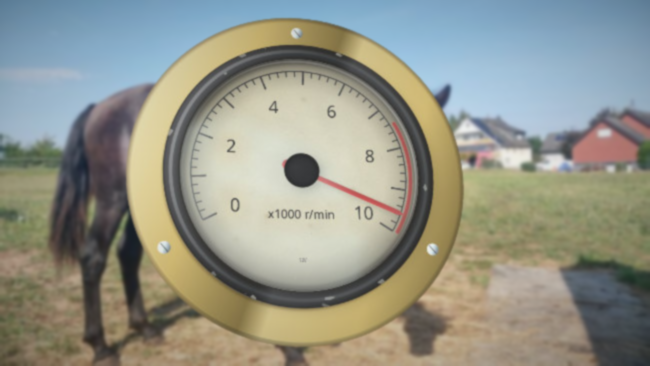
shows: 9600 rpm
